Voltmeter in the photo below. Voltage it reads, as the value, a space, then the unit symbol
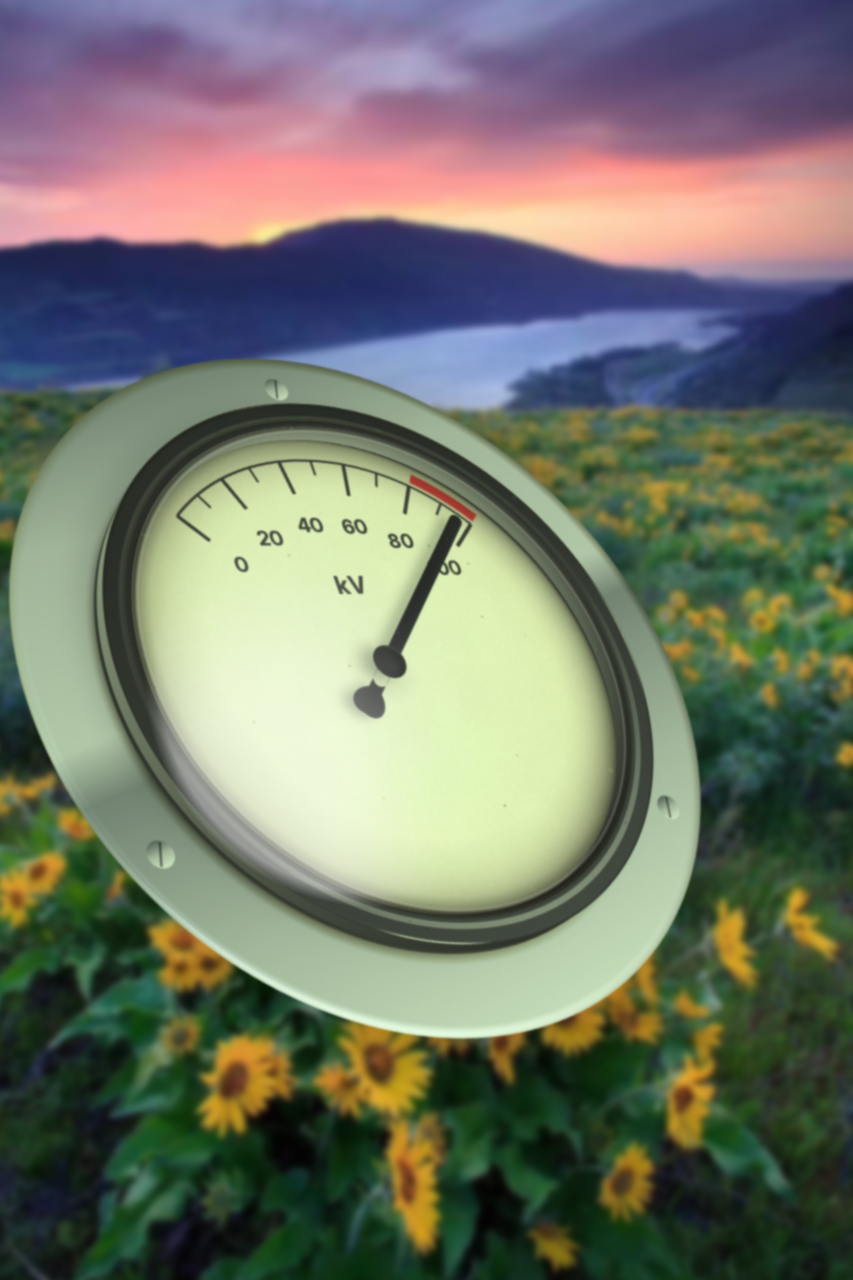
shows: 95 kV
